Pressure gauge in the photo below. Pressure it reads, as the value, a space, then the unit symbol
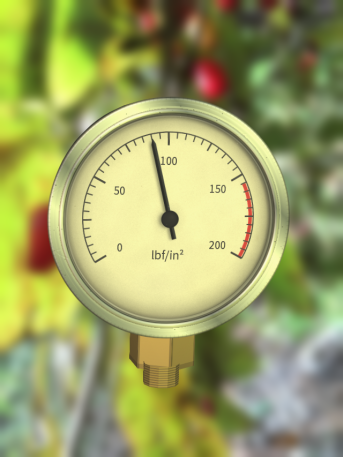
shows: 90 psi
